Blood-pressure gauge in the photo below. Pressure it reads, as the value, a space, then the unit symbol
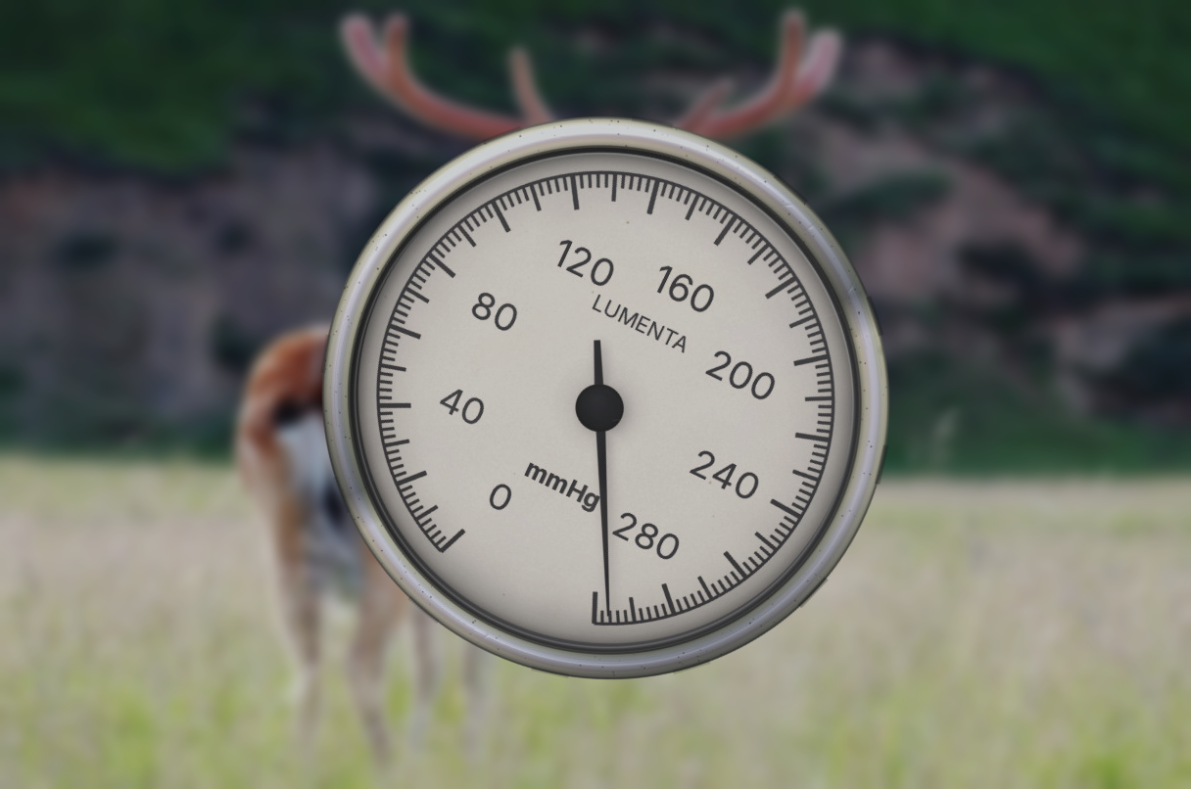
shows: 296 mmHg
